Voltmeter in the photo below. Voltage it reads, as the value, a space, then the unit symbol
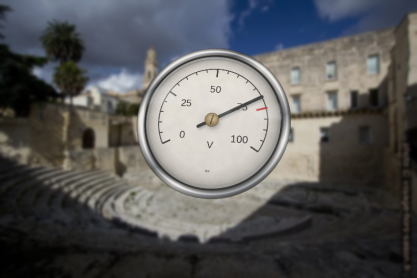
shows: 75 V
